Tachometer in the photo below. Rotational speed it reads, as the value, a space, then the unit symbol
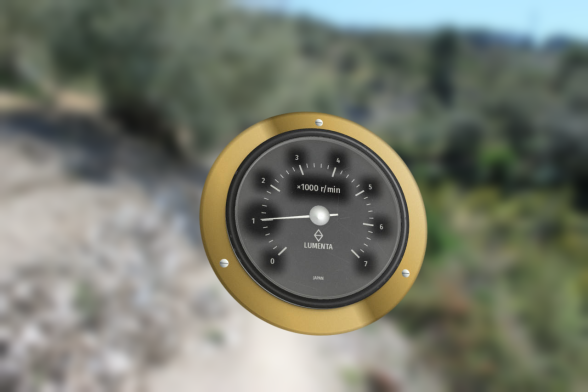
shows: 1000 rpm
